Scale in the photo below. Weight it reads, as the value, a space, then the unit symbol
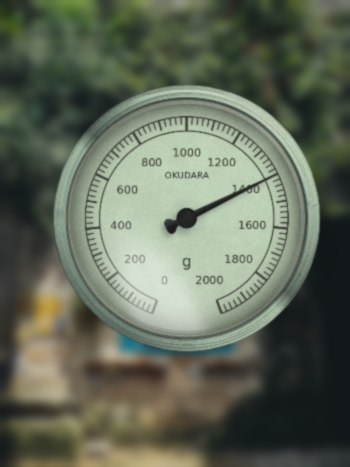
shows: 1400 g
